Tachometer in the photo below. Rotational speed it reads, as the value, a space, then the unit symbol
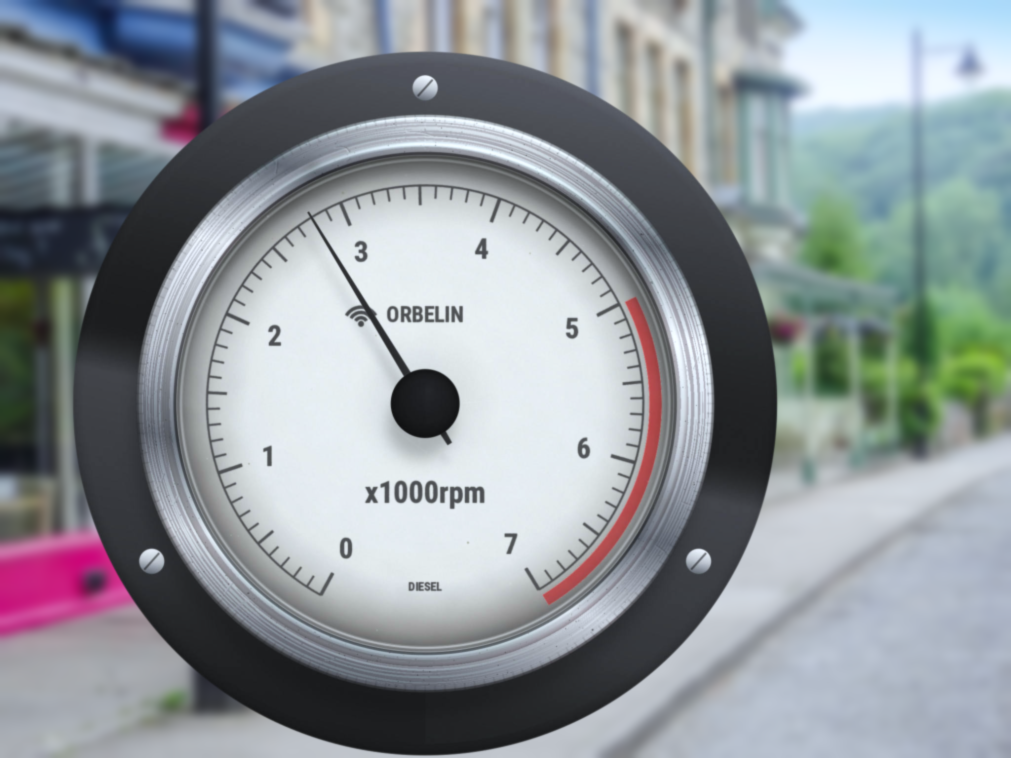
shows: 2800 rpm
